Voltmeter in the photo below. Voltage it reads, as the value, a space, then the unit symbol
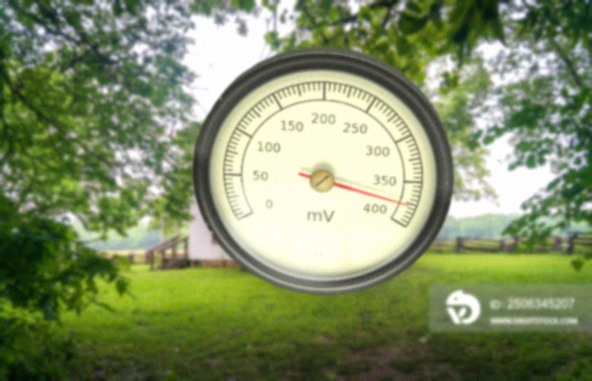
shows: 375 mV
